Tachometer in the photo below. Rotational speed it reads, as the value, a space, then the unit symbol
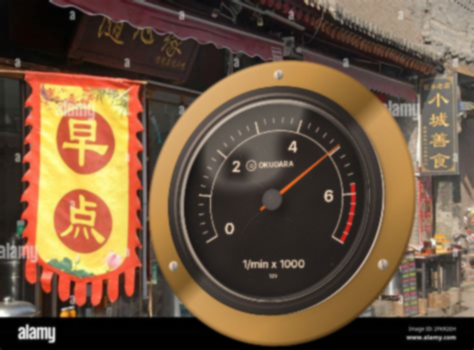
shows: 5000 rpm
